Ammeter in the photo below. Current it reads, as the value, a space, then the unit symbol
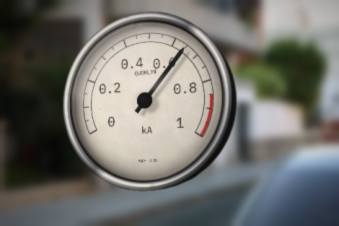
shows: 0.65 kA
